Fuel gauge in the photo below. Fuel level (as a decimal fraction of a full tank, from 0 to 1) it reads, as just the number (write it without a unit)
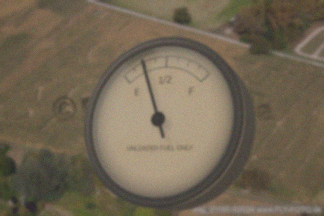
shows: 0.25
